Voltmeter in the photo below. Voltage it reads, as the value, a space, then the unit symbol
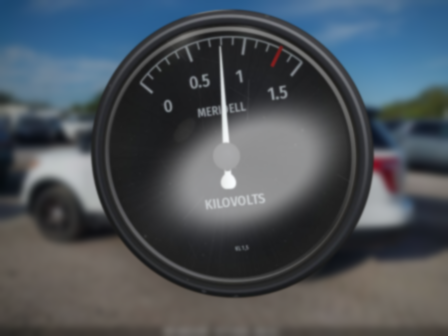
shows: 0.8 kV
